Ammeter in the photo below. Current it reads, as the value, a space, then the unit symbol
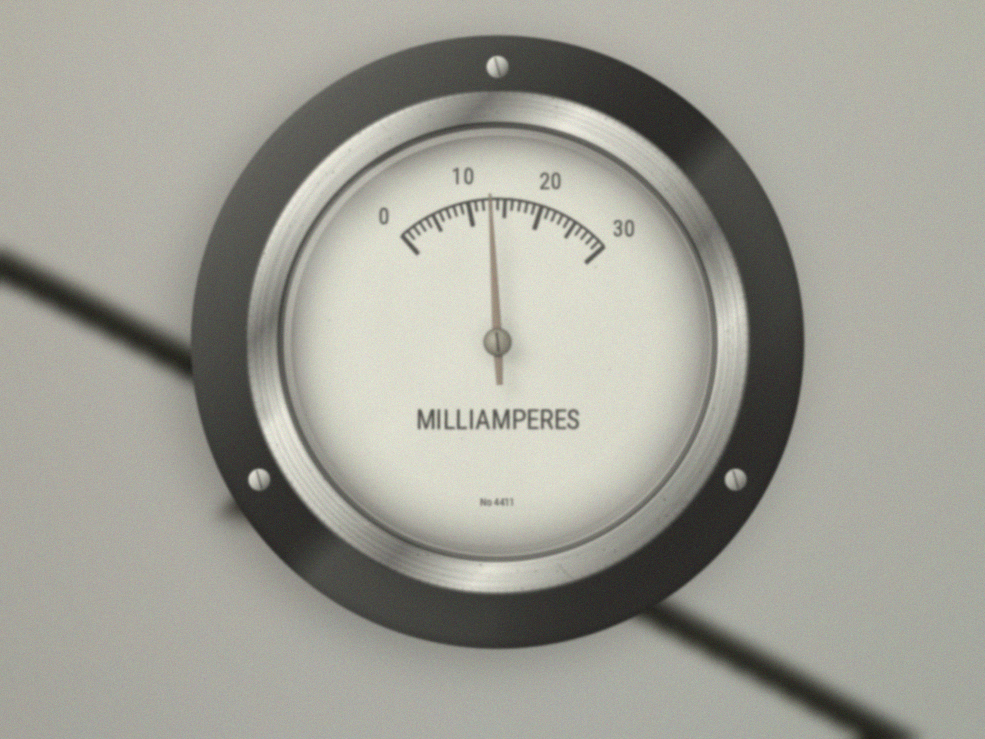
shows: 13 mA
